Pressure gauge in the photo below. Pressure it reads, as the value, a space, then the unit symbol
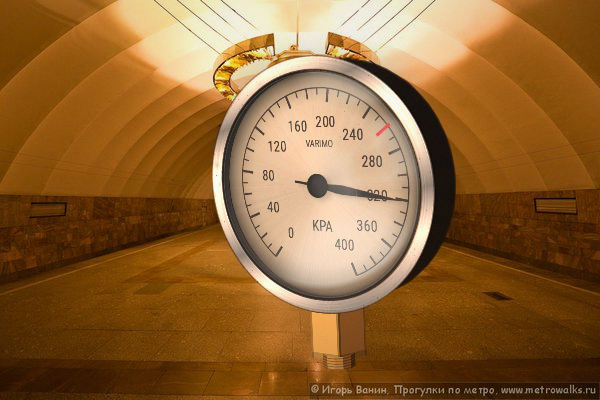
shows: 320 kPa
